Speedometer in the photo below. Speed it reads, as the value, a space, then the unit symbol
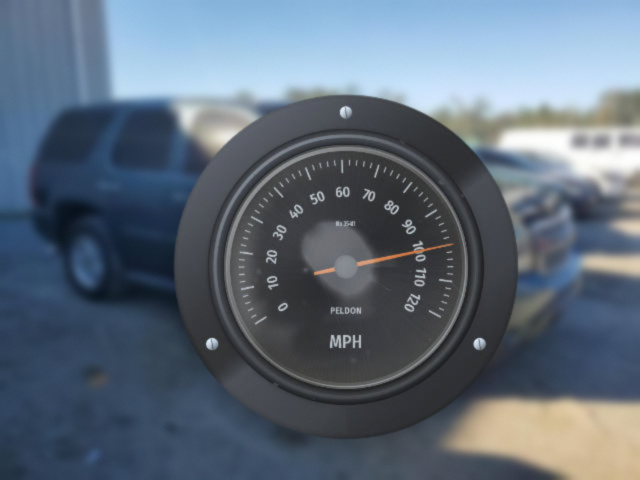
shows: 100 mph
